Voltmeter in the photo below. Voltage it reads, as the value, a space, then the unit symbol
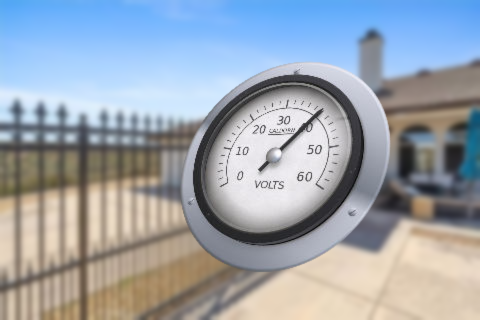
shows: 40 V
